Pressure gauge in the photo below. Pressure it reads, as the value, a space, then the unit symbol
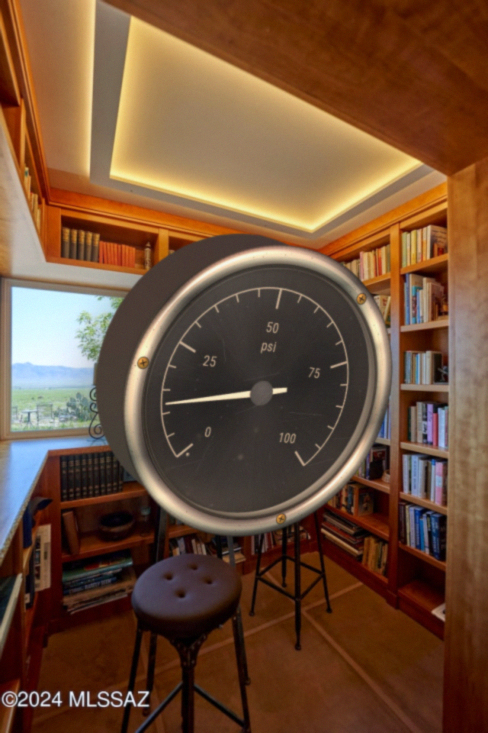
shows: 12.5 psi
